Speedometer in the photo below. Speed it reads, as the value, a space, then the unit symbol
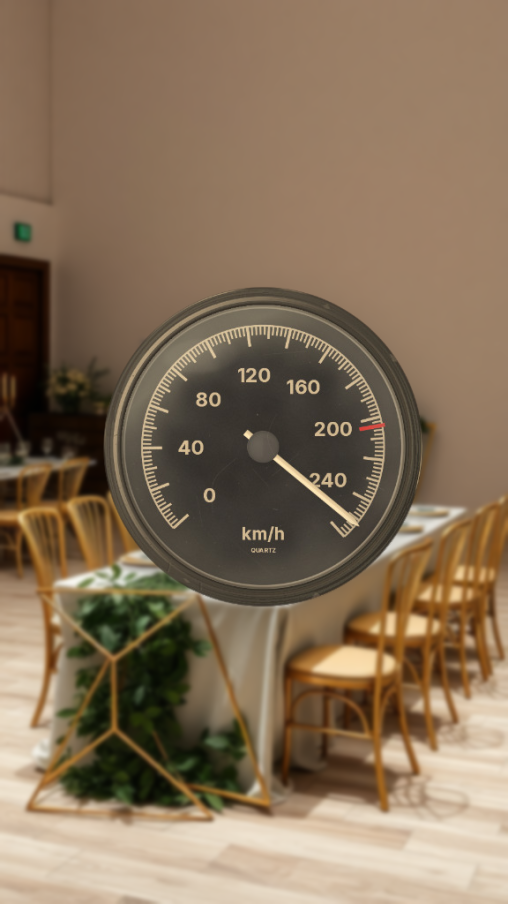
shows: 252 km/h
